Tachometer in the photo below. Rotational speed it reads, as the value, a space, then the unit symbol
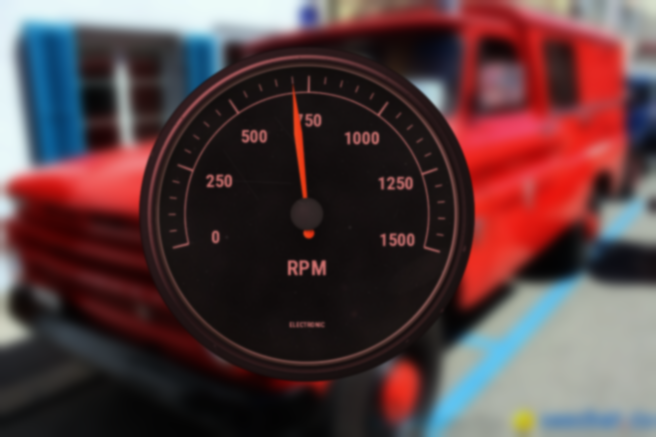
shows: 700 rpm
